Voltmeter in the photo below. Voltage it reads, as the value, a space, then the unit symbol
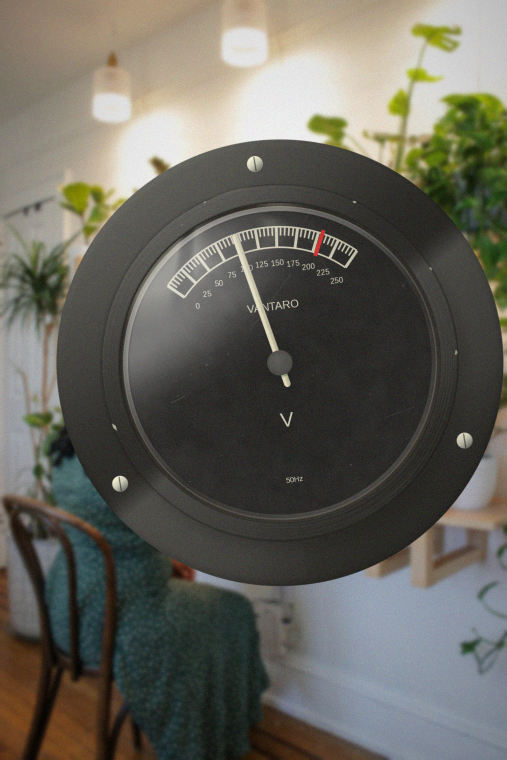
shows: 100 V
